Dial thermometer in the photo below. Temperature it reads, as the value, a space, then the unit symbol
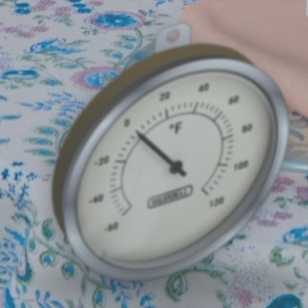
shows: 0 °F
